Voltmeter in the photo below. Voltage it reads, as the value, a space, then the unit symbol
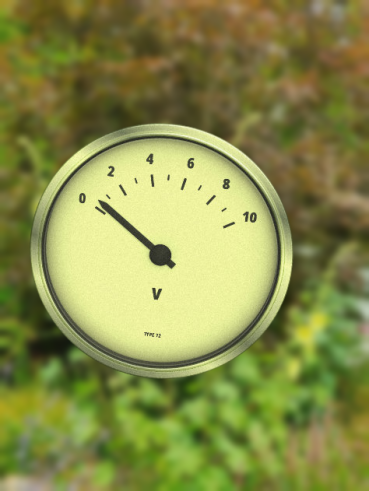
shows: 0.5 V
